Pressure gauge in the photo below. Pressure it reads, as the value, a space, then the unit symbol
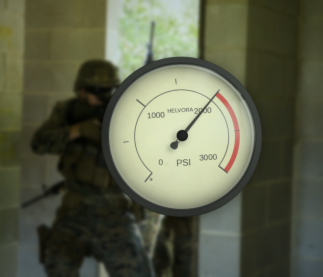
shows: 2000 psi
